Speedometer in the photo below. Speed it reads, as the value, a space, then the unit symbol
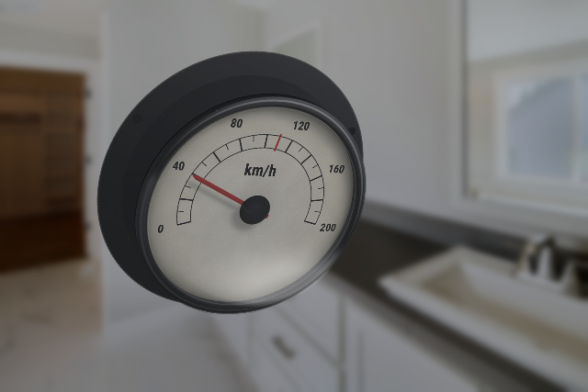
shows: 40 km/h
